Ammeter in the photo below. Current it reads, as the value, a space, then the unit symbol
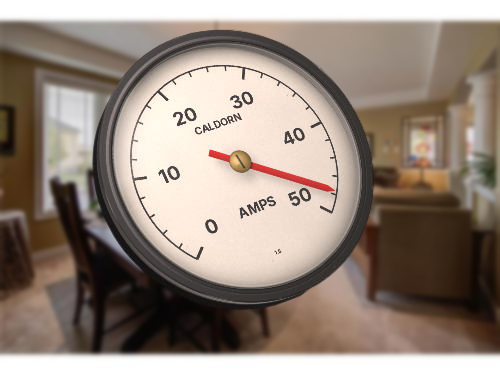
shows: 48 A
